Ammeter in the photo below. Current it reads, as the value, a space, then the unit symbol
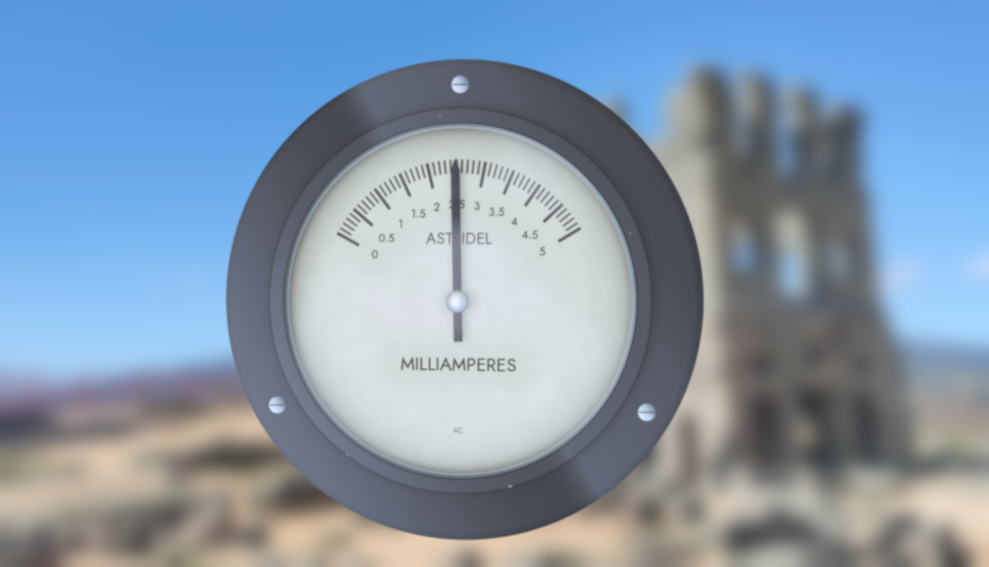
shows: 2.5 mA
